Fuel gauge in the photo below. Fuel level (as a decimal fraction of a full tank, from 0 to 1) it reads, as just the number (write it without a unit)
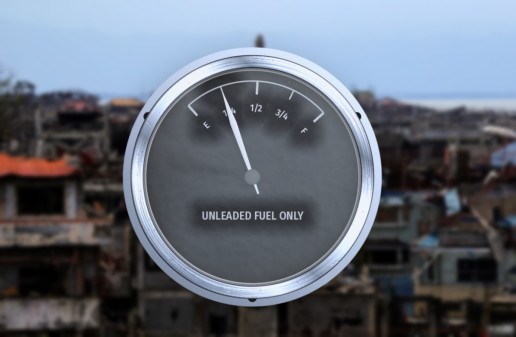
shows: 0.25
